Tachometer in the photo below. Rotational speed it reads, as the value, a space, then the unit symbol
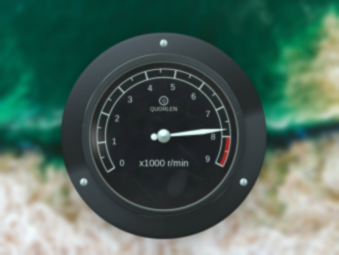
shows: 7750 rpm
